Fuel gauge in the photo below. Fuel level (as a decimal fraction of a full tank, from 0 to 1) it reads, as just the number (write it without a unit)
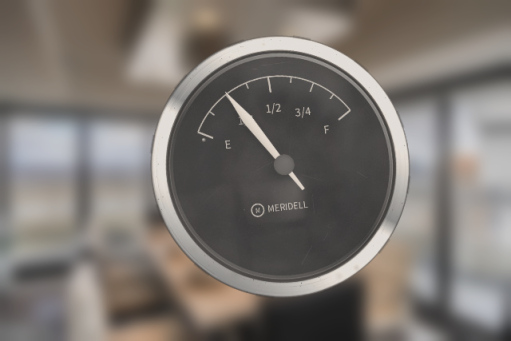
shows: 0.25
